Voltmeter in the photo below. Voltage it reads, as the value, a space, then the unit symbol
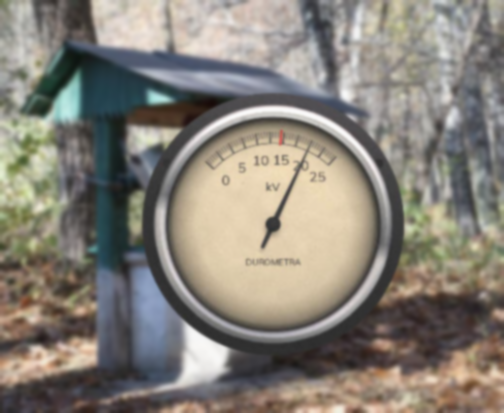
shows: 20 kV
